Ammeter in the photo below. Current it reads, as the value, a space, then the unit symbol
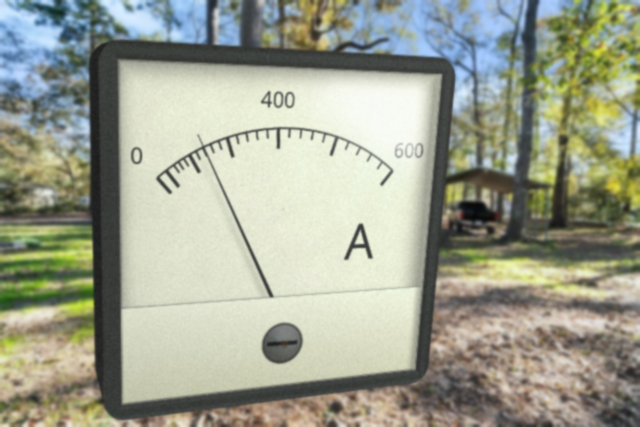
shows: 240 A
